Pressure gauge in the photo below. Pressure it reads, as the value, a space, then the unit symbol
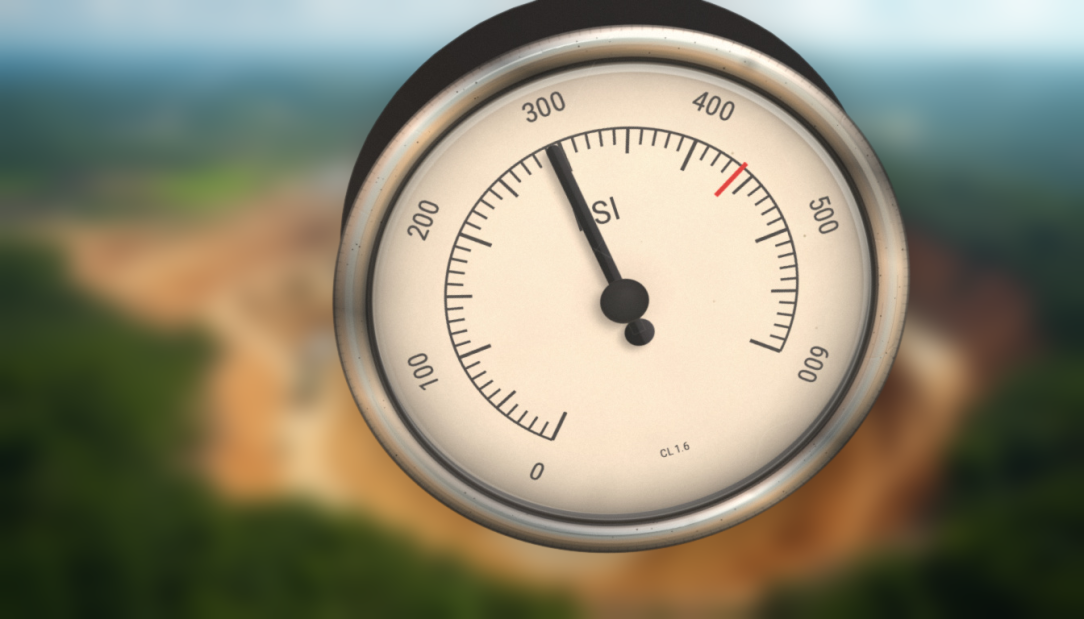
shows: 295 psi
